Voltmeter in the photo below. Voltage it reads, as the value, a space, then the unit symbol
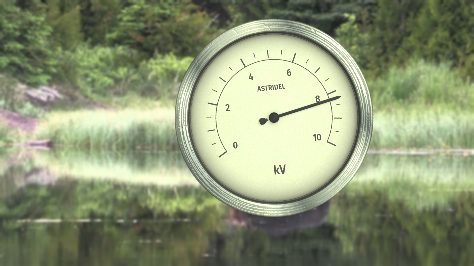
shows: 8.25 kV
